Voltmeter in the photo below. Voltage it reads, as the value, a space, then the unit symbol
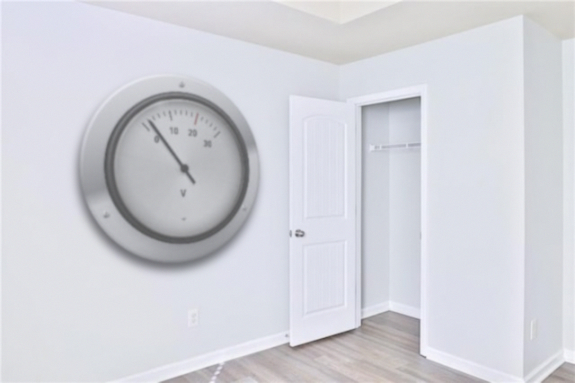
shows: 2 V
